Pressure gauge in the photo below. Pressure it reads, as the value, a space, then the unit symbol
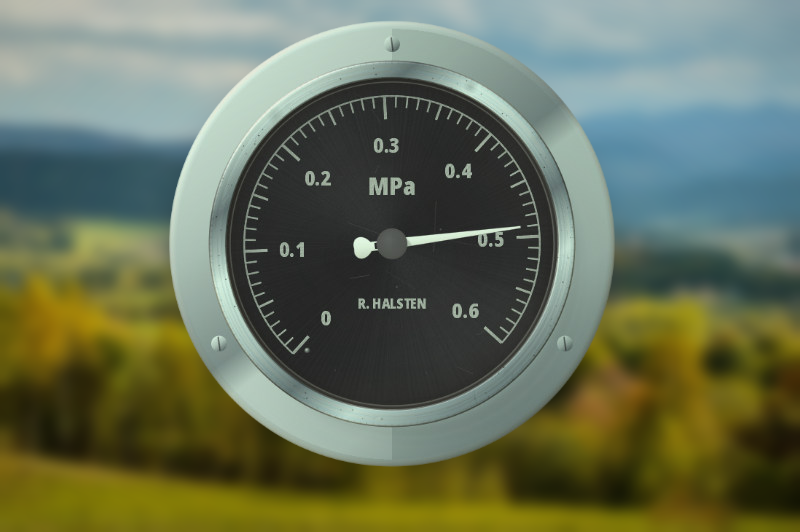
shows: 0.49 MPa
